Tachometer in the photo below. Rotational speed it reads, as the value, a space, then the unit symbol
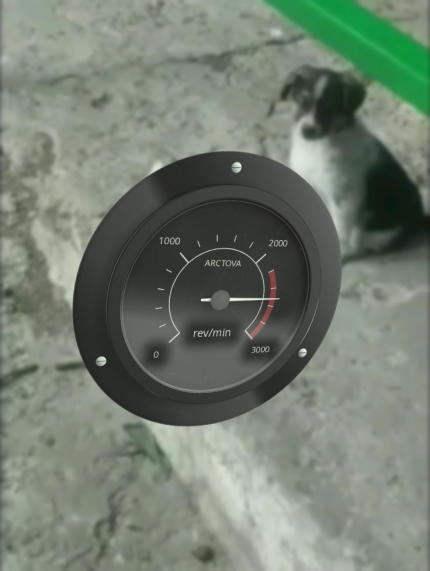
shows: 2500 rpm
